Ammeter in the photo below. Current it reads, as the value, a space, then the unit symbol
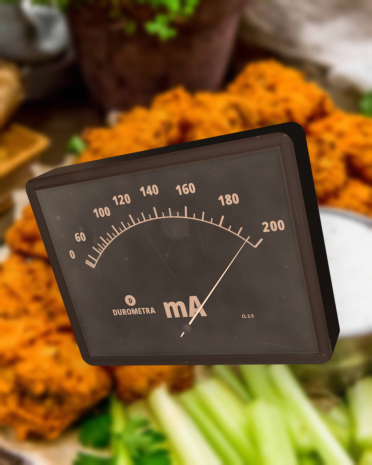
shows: 195 mA
